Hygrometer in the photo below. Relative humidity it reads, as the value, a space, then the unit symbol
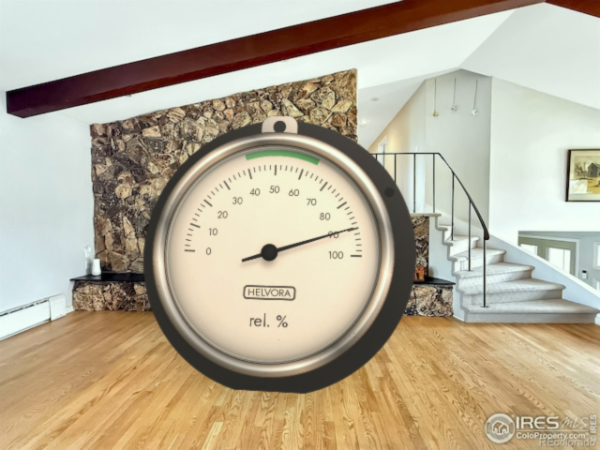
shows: 90 %
